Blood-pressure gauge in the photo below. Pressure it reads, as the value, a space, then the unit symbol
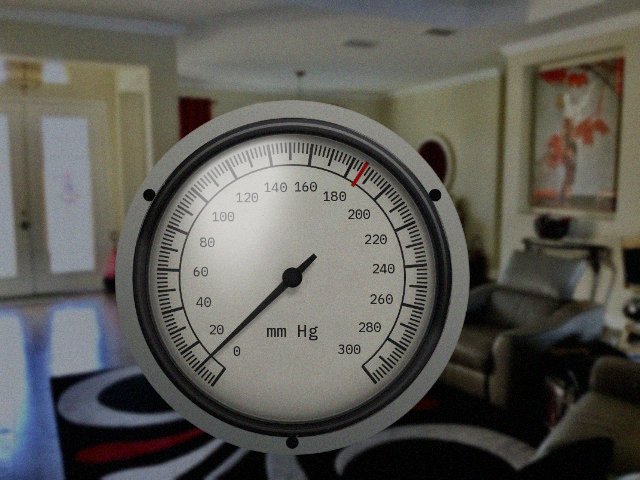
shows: 10 mmHg
